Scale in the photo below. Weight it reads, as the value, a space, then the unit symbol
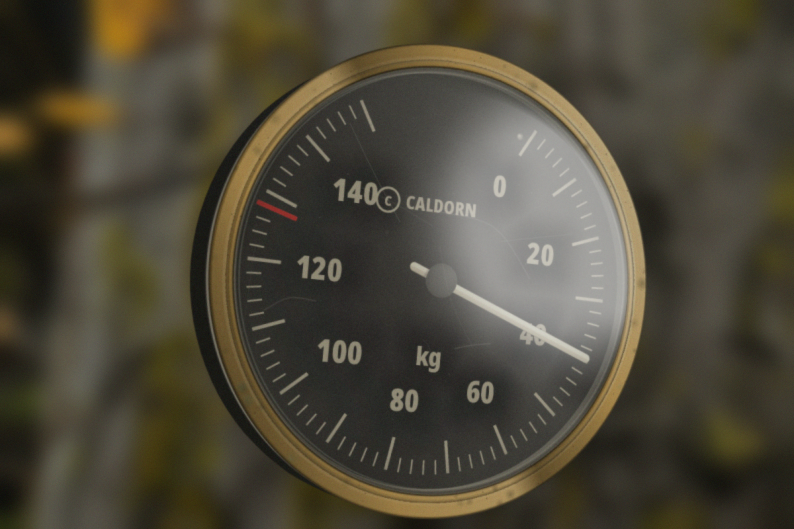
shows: 40 kg
